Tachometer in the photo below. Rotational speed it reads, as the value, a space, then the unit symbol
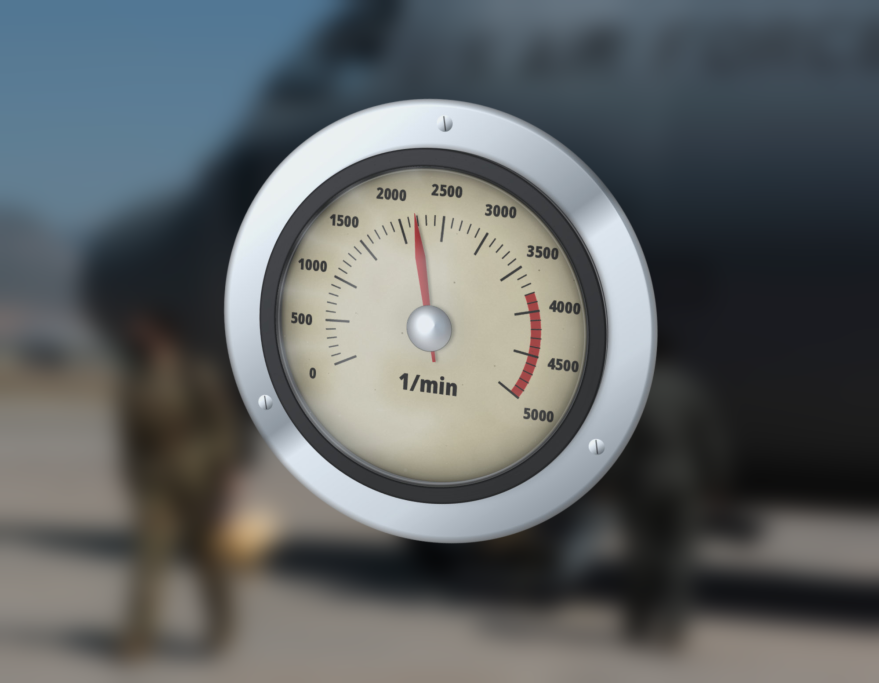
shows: 2200 rpm
